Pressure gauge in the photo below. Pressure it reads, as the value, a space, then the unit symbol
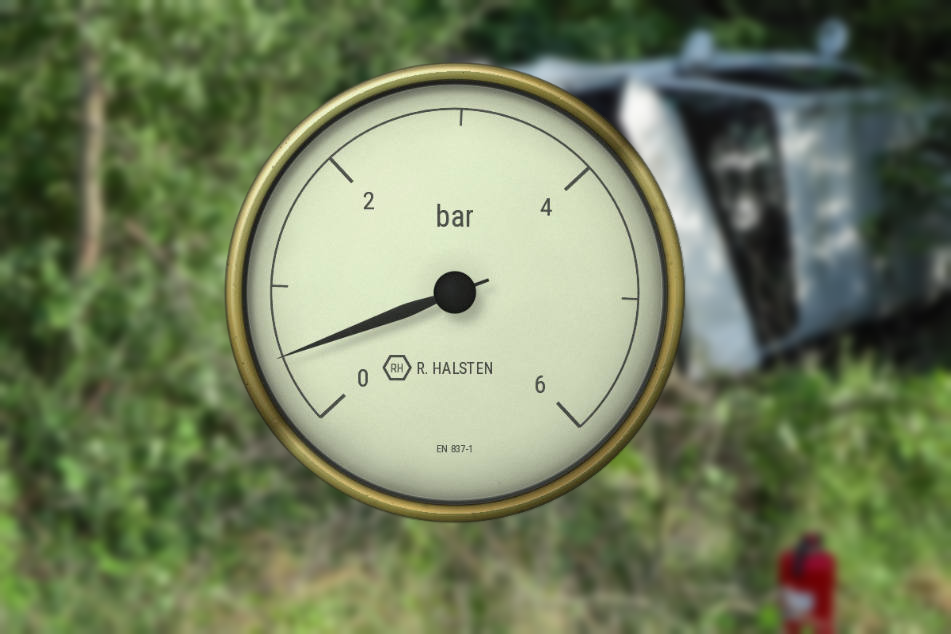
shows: 0.5 bar
